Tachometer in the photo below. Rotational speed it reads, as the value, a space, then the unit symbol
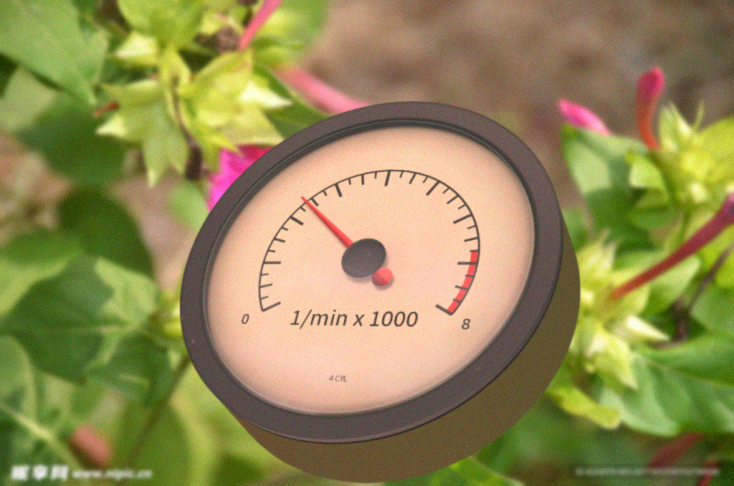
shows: 2375 rpm
